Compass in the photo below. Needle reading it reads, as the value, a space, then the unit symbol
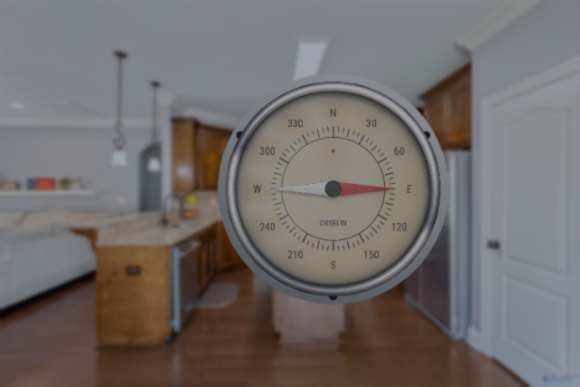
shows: 90 °
